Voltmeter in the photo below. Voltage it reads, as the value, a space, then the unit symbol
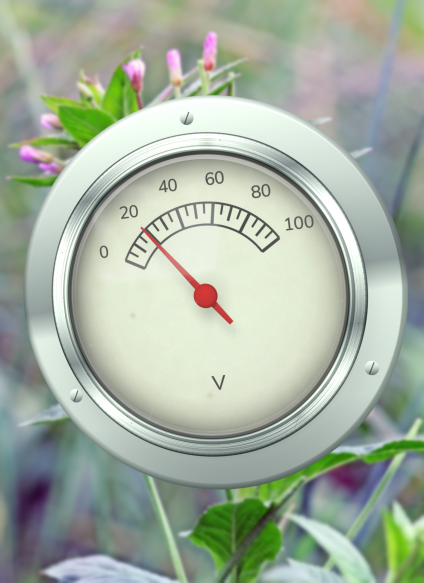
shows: 20 V
